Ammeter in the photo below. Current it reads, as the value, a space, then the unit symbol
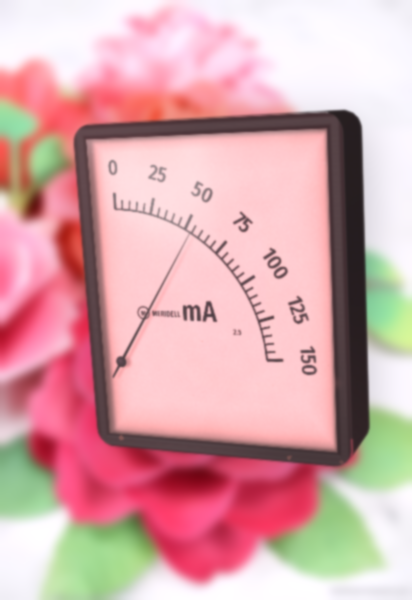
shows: 55 mA
